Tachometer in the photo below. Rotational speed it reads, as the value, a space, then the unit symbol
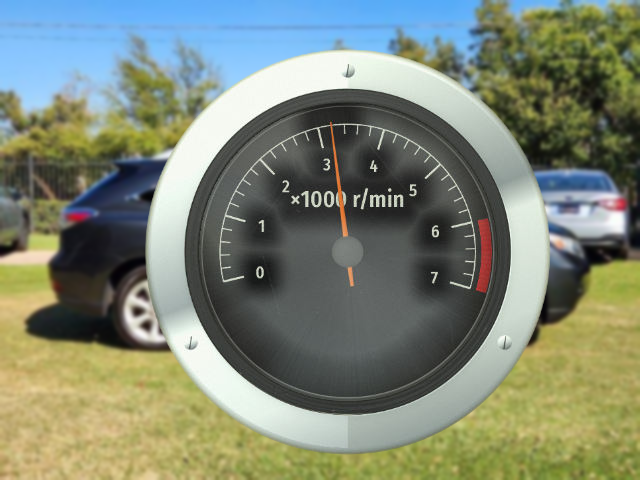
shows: 3200 rpm
